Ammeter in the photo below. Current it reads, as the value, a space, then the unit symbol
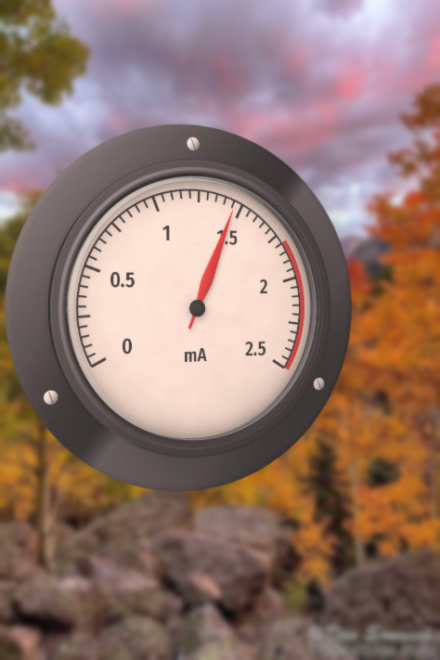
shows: 1.45 mA
